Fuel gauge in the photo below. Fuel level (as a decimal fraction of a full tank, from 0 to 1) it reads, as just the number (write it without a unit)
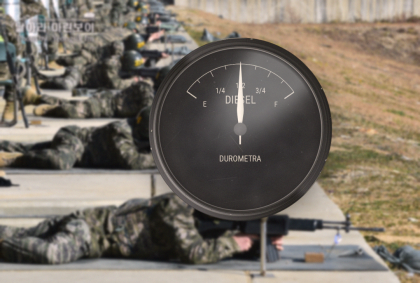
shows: 0.5
